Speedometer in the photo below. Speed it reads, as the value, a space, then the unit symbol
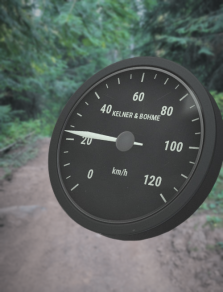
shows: 22.5 km/h
